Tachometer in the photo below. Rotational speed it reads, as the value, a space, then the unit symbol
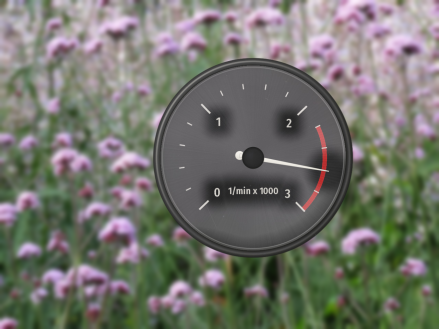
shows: 2600 rpm
